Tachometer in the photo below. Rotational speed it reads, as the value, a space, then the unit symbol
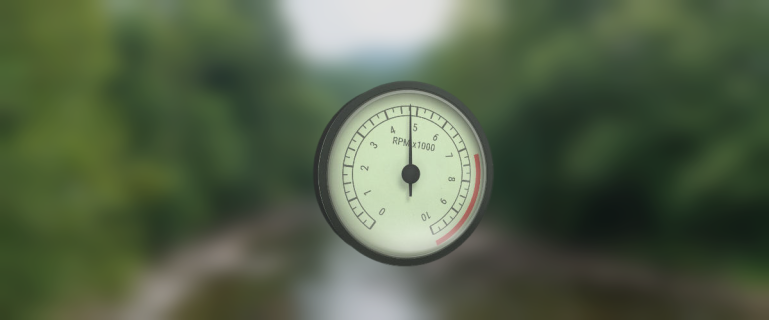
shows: 4750 rpm
